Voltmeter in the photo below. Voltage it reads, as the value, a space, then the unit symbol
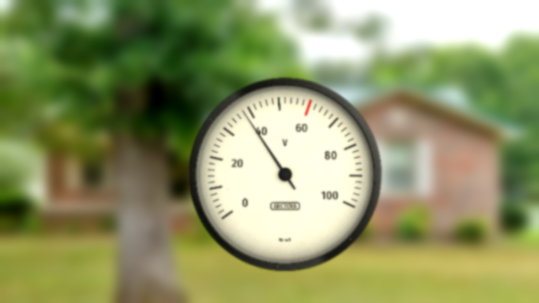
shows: 38 V
